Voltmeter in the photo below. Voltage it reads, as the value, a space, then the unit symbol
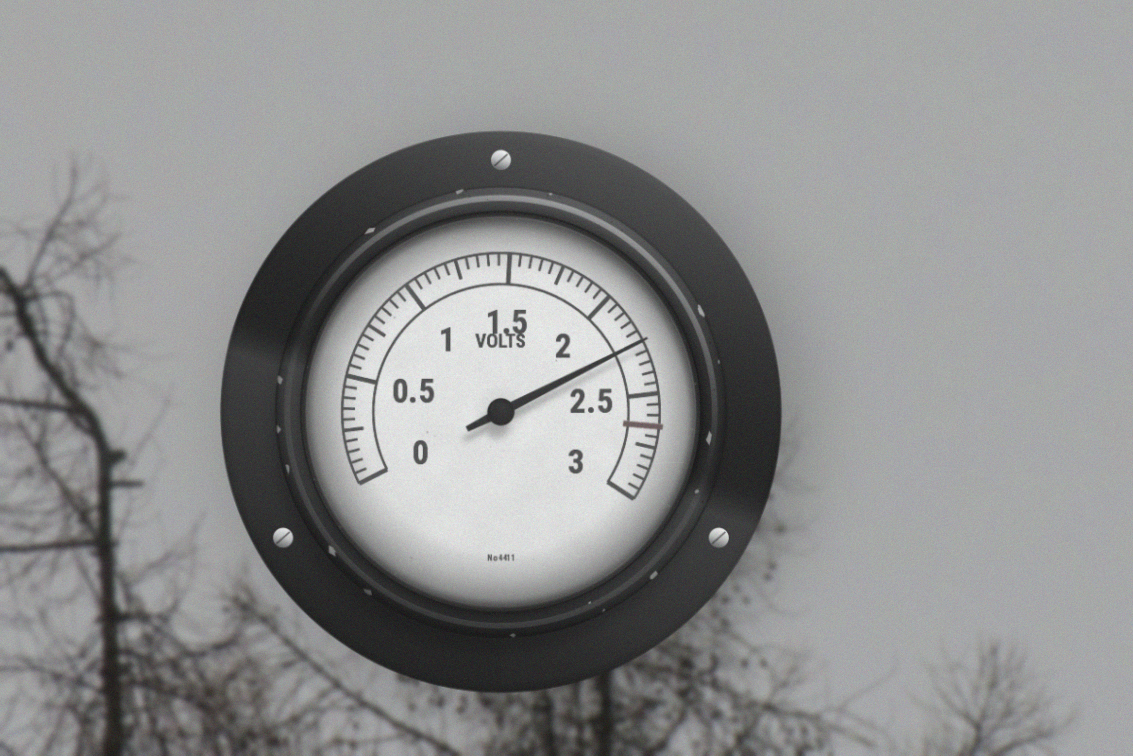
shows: 2.25 V
